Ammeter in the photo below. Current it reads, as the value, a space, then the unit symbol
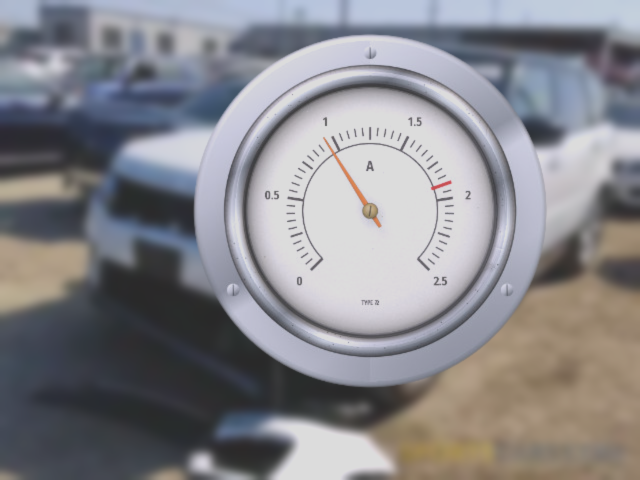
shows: 0.95 A
